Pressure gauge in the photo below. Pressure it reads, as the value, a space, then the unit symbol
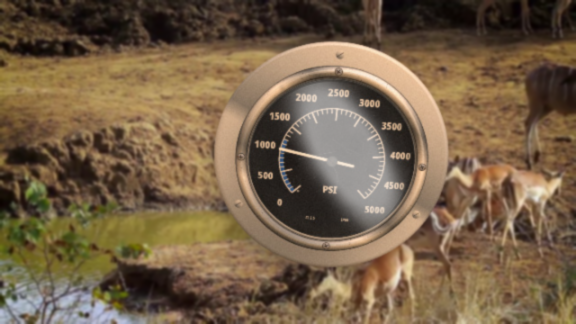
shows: 1000 psi
